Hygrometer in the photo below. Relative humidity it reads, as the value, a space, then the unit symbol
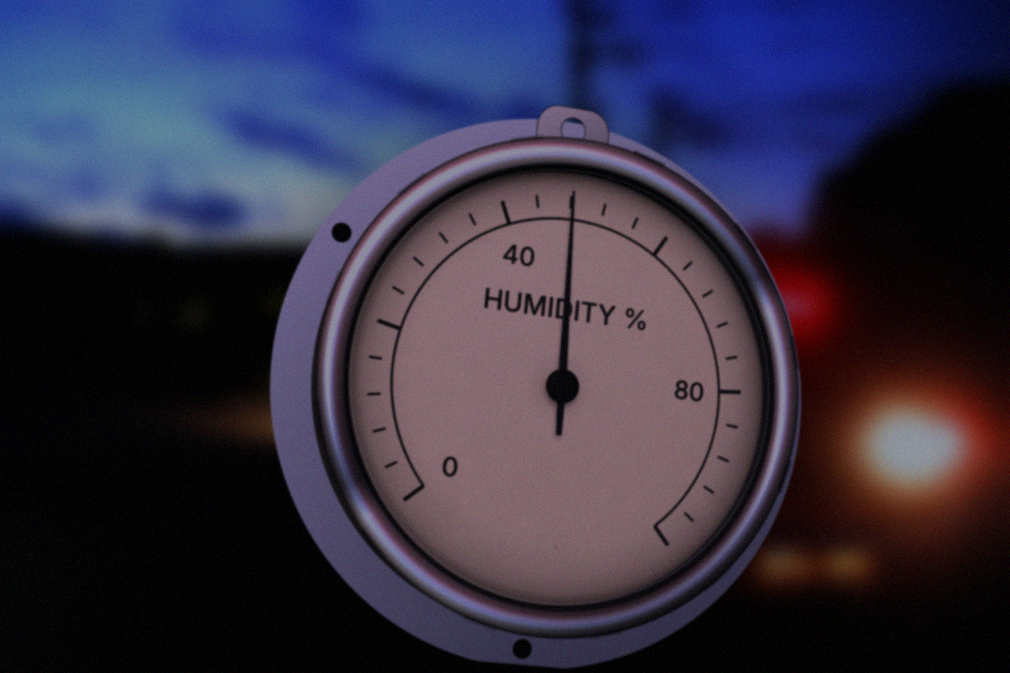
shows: 48 %
